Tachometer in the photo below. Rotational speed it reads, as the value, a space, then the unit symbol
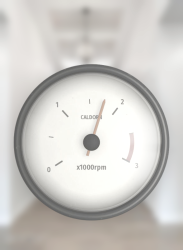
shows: 1750 rpm
